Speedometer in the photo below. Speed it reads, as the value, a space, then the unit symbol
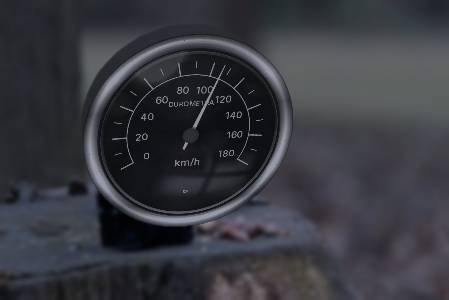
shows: 105 km/h
